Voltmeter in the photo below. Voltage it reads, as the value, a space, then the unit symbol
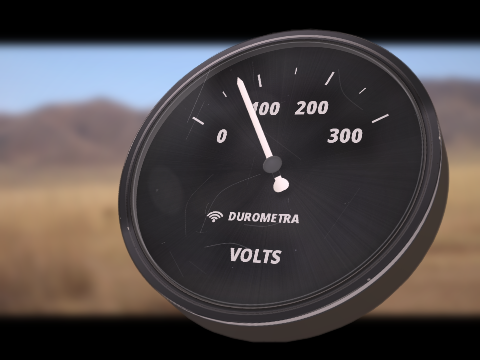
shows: 75 V
